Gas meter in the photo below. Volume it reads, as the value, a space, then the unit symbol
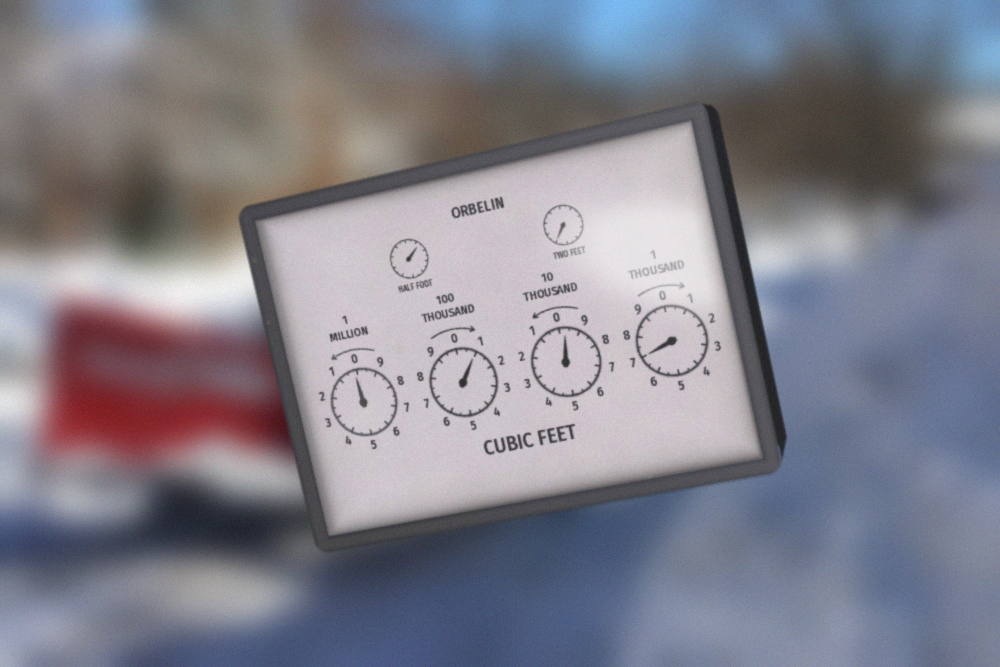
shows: 9700 ft³
